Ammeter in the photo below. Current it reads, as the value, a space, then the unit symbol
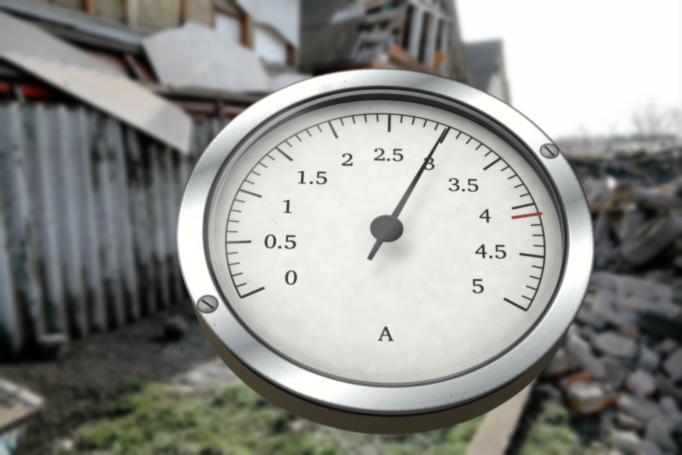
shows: 3 A
